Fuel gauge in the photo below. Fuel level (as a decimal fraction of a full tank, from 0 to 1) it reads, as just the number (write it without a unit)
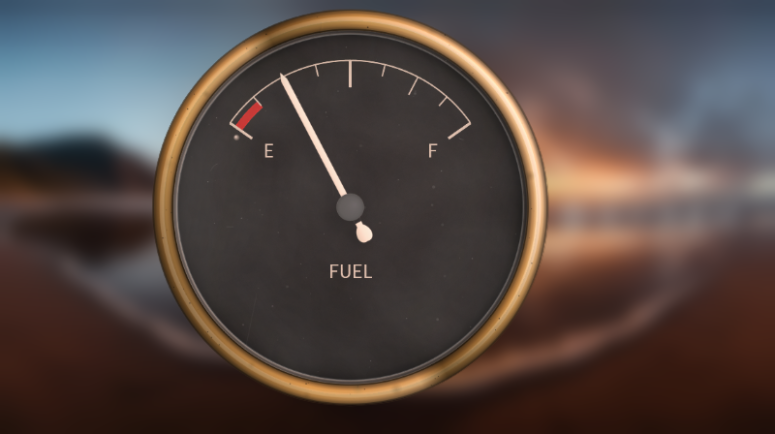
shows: 0.25
